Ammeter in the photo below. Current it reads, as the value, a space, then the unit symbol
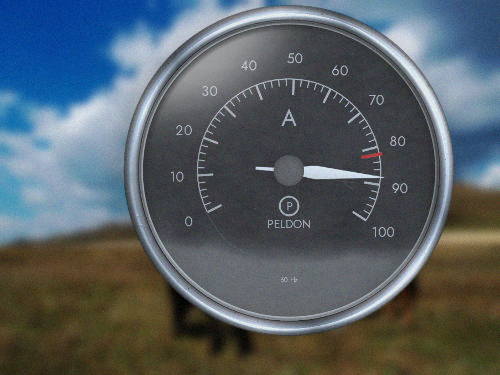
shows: 88 A
